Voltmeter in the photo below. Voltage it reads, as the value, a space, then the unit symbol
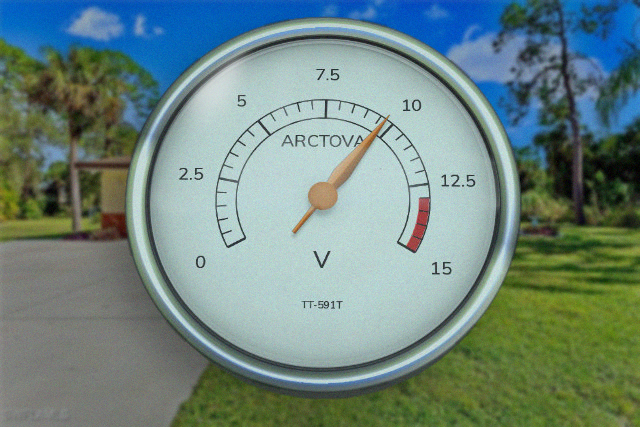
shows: 9.75 V
